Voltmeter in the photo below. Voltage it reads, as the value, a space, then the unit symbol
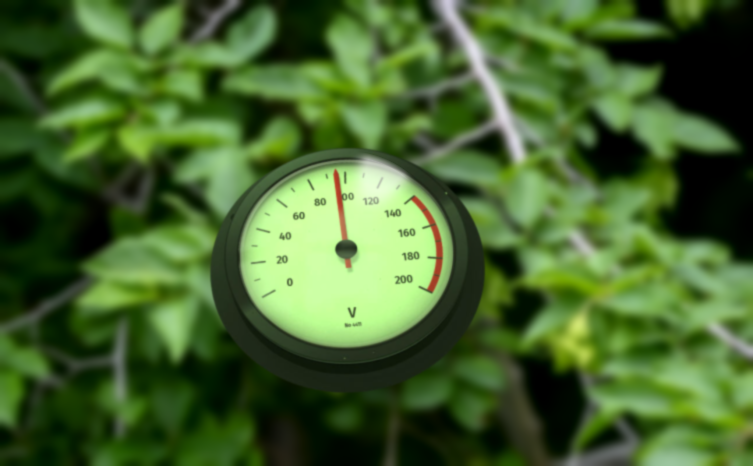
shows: 95 V
